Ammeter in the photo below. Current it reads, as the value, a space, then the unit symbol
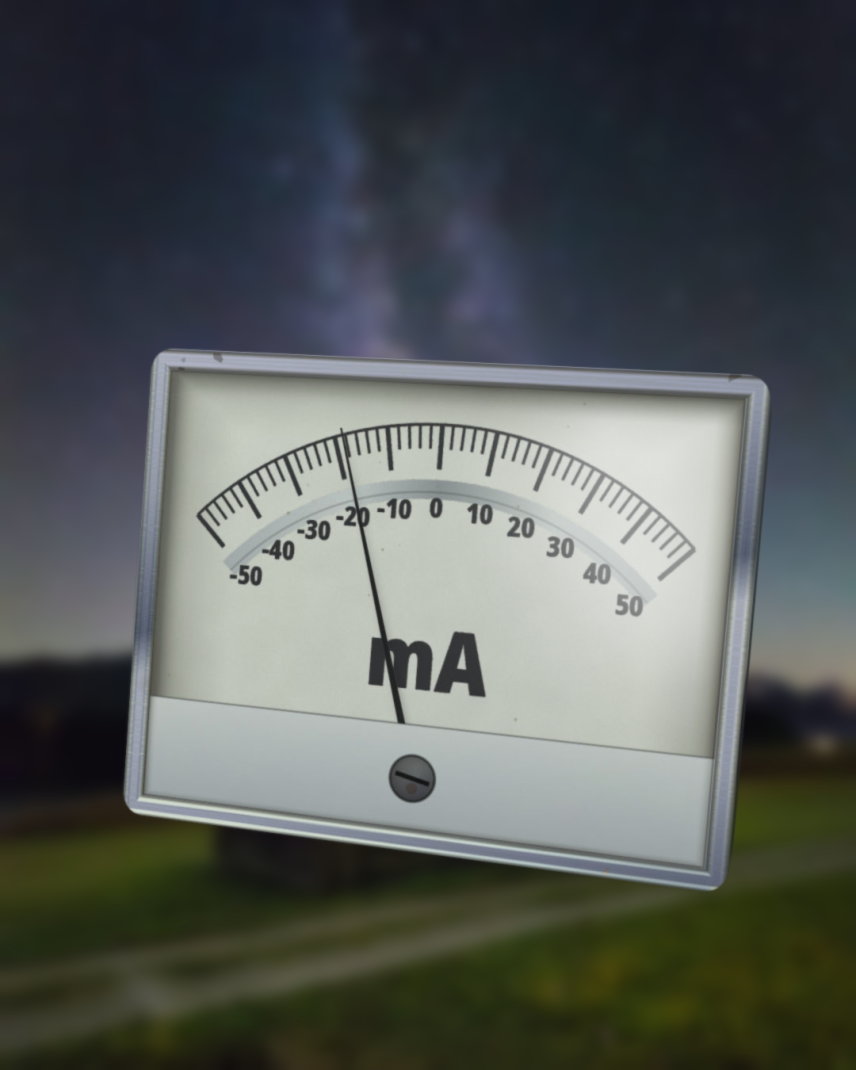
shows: -18 mA
